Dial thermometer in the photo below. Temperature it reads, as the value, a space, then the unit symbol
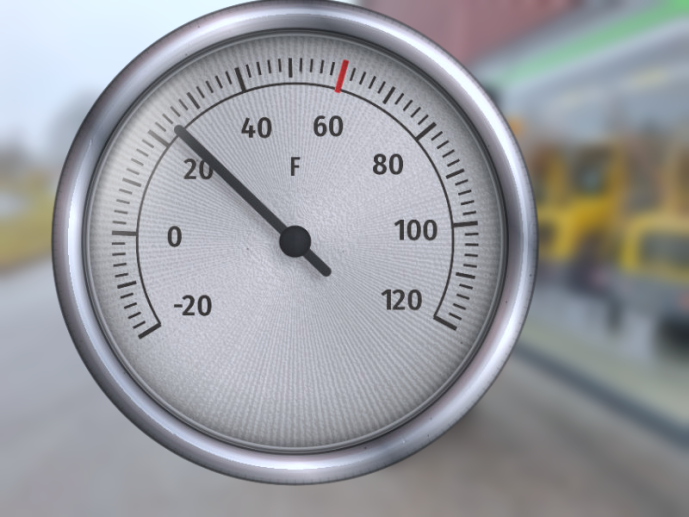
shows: 24 °F
